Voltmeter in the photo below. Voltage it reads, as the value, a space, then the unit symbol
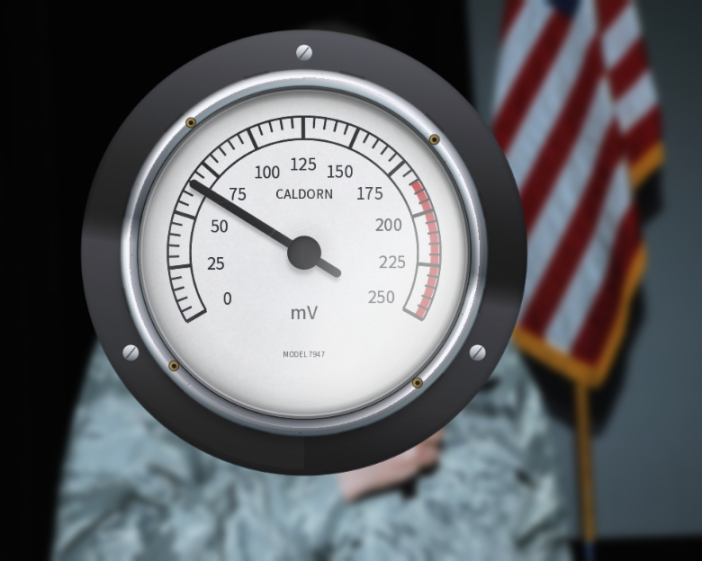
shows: 65 mV
